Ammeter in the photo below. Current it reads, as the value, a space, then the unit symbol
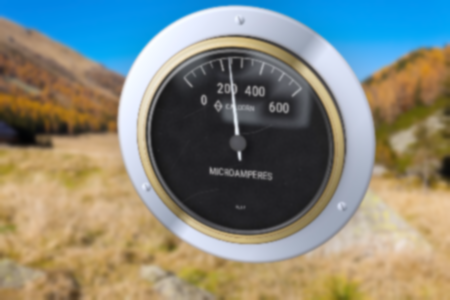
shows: 250 µA
